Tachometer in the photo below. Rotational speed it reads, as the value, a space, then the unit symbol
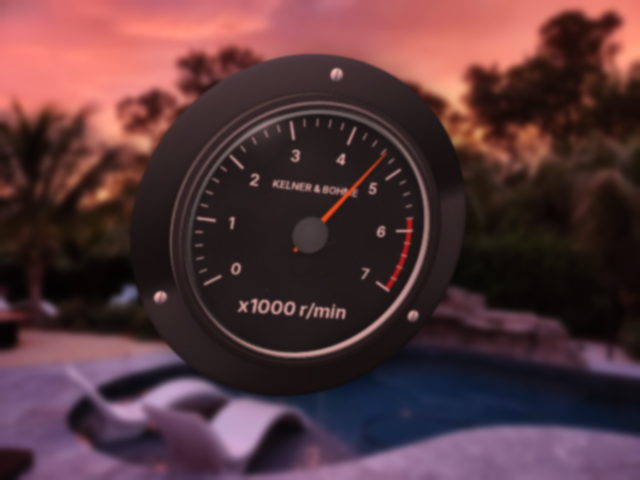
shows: 4600 rpm
